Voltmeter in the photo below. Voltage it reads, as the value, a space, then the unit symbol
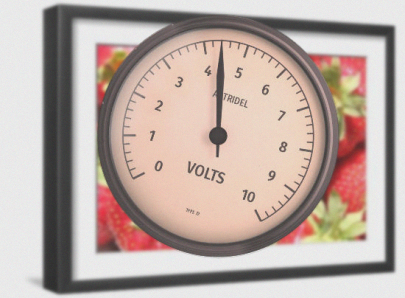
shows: 4.4 V
